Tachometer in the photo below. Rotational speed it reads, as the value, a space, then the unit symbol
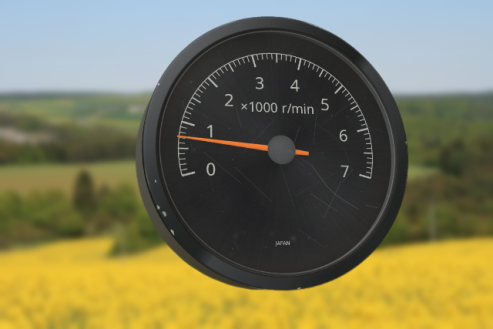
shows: 700 rpm
